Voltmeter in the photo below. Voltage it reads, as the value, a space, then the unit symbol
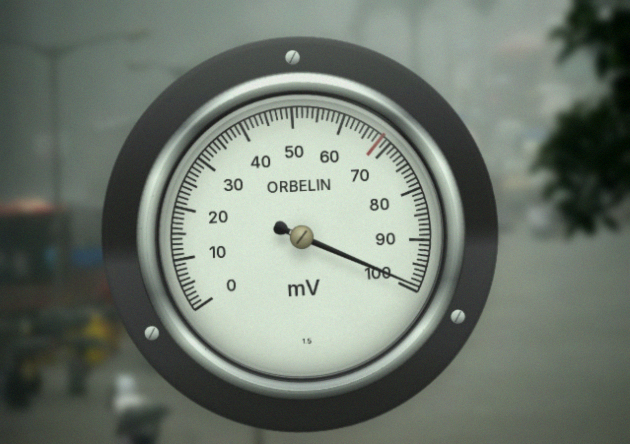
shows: 99 mV
